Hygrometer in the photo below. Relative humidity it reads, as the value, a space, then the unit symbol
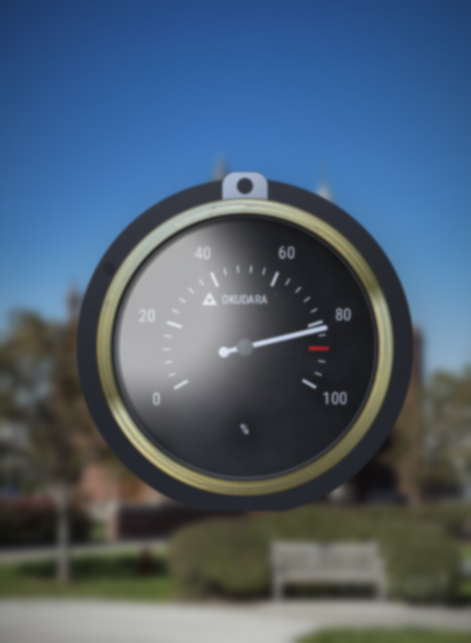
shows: 82 %
